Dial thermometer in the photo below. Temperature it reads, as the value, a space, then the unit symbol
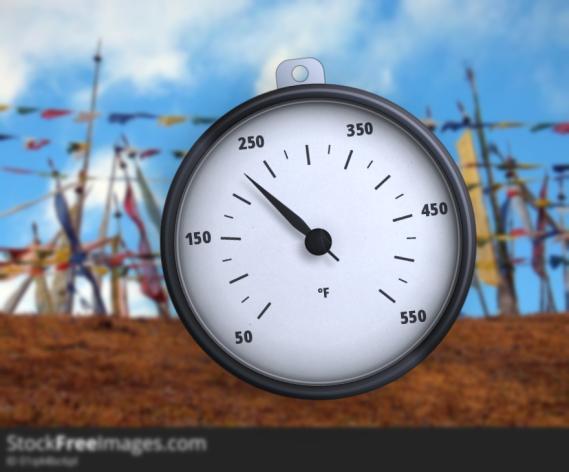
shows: 225 °F
